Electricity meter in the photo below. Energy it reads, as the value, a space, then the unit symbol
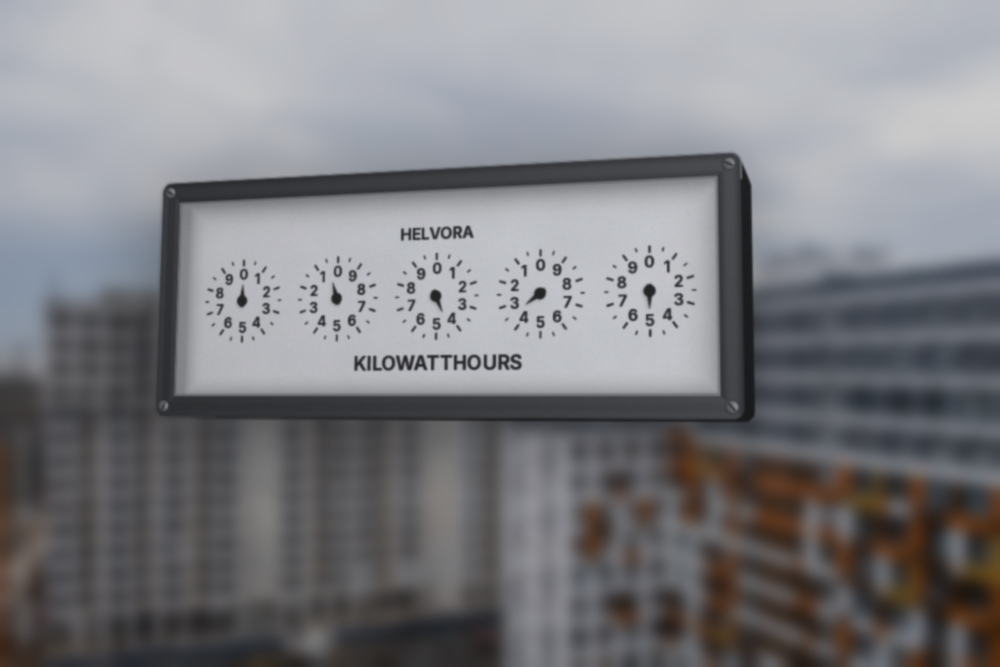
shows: 435 kWh
